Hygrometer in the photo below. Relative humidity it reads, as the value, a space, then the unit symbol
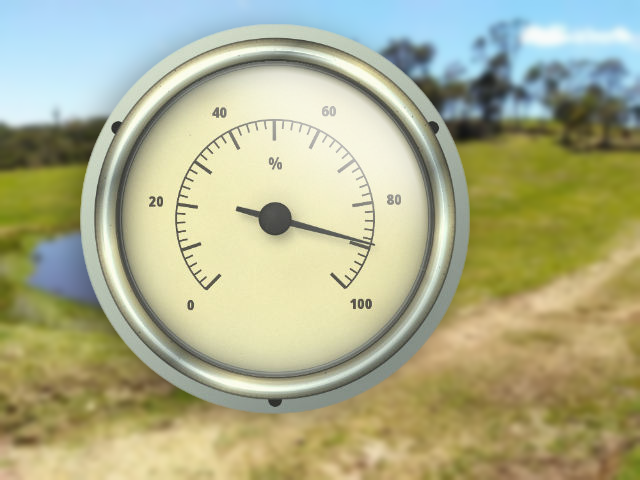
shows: 89 %
